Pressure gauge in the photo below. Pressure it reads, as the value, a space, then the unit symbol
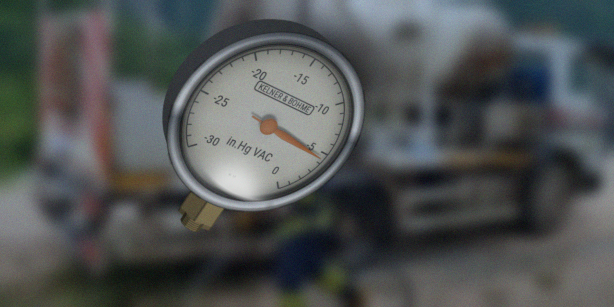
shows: -4.5 inHg
